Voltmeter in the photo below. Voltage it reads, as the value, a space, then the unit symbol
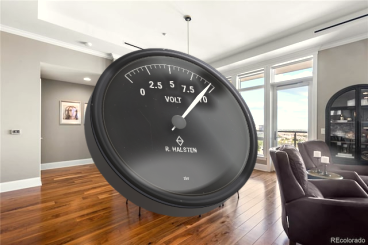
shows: 9.5 V
